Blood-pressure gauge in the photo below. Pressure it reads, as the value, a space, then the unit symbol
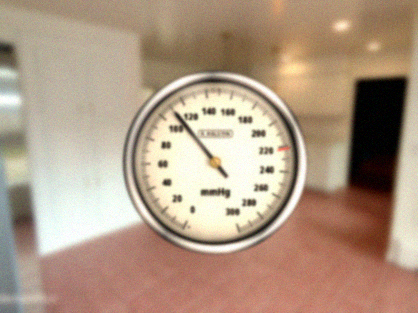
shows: 110 mmHg
